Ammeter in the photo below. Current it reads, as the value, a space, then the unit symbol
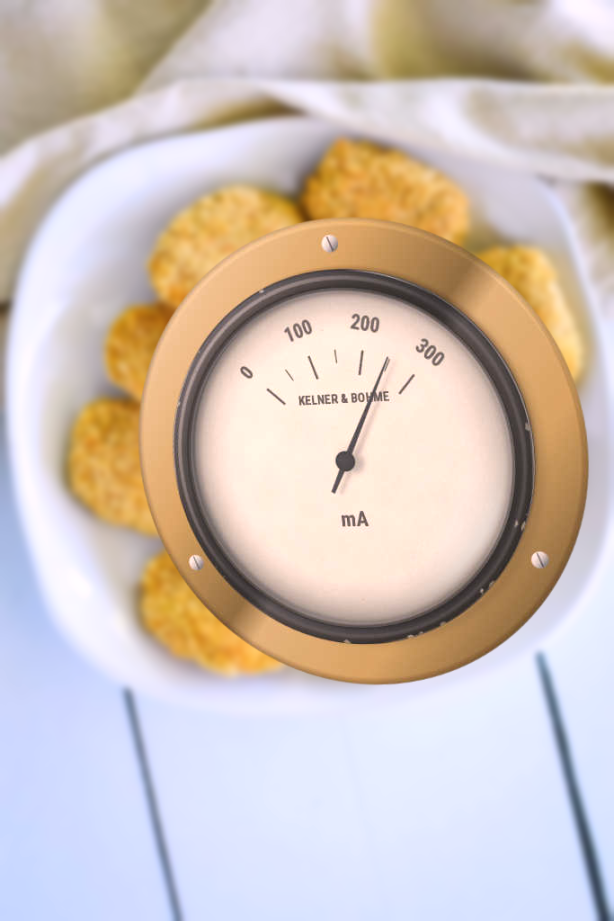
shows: 250 mA
